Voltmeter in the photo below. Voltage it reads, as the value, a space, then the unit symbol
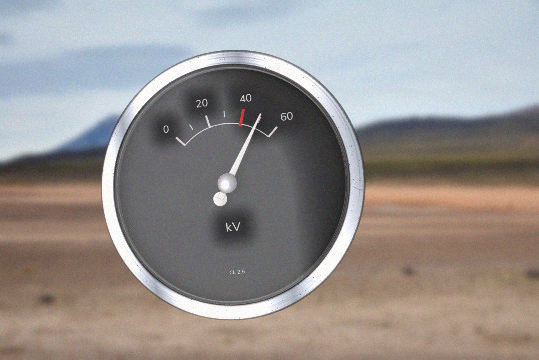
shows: 50 kV
